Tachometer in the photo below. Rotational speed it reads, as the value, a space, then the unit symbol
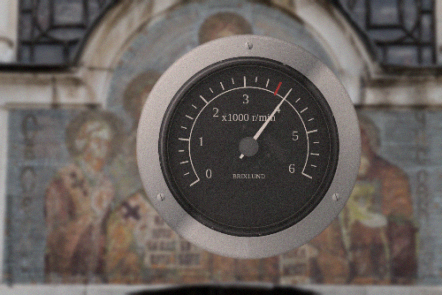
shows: 4000 rpm
